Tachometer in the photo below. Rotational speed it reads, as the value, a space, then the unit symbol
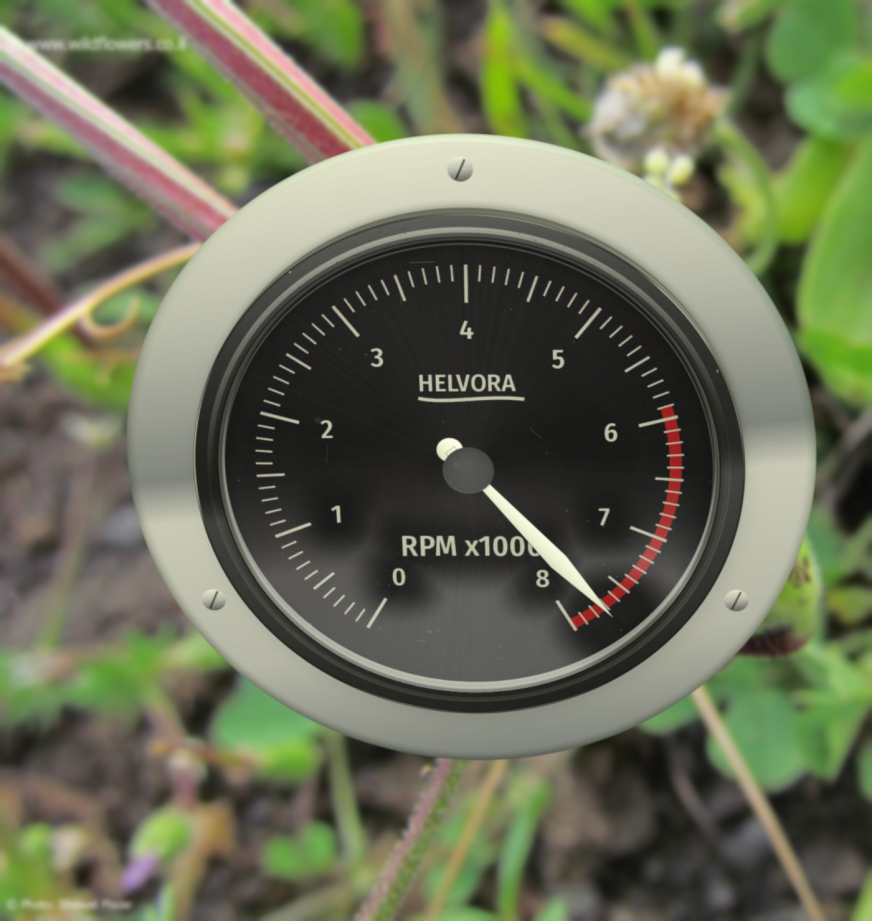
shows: 7700 rpm
